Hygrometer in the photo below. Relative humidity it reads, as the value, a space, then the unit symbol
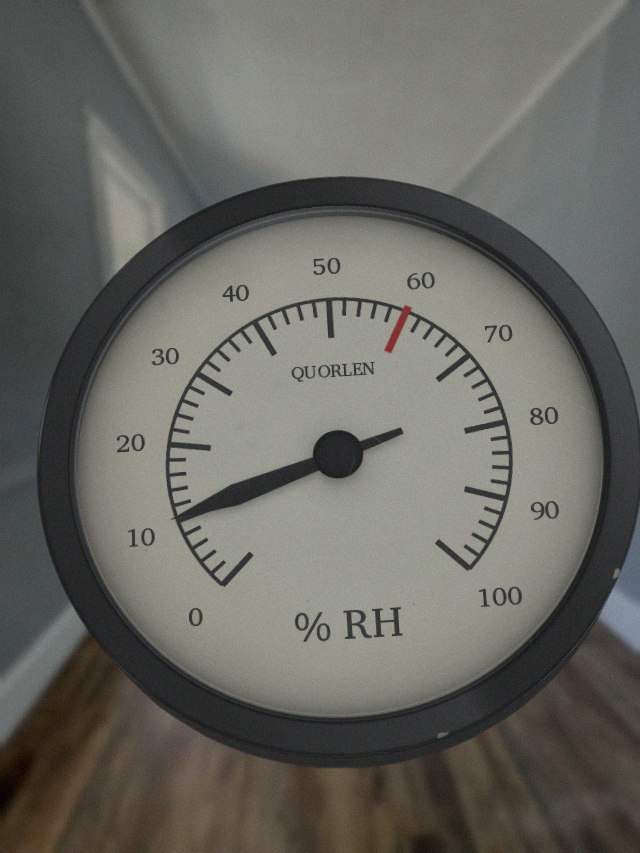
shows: 10 %
